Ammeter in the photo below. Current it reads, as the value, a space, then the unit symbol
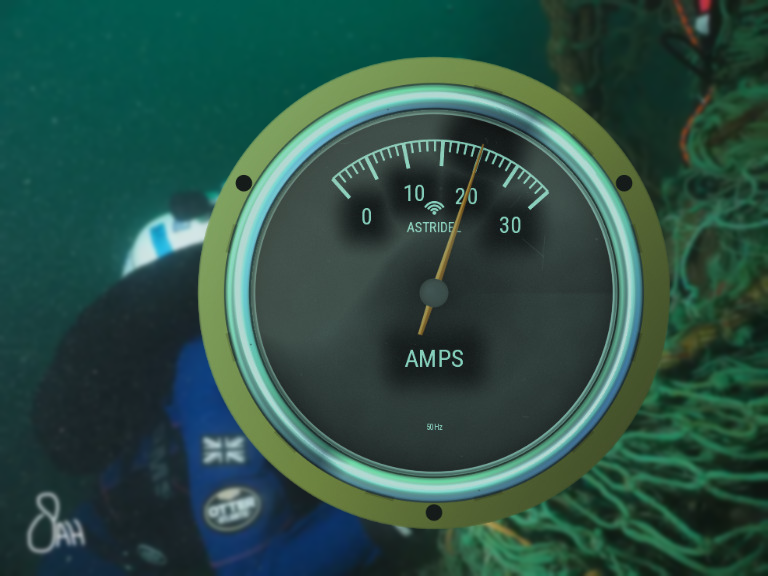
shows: 20 A
